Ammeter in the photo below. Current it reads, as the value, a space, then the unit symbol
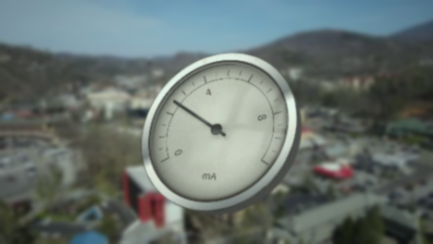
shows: 2.5 mA
